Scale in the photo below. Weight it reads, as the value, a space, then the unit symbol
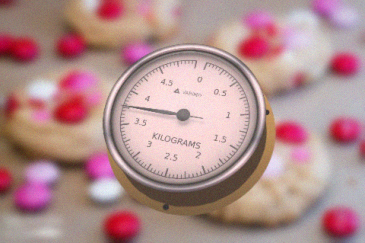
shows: 3.75 kg
